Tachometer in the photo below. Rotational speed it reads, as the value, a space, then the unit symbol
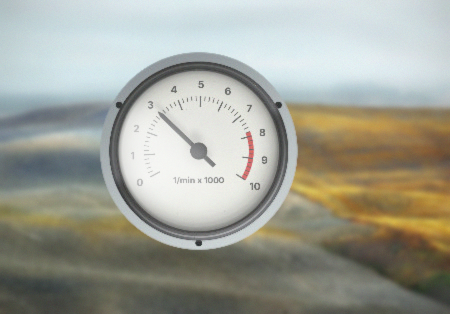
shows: 3000 rpm
